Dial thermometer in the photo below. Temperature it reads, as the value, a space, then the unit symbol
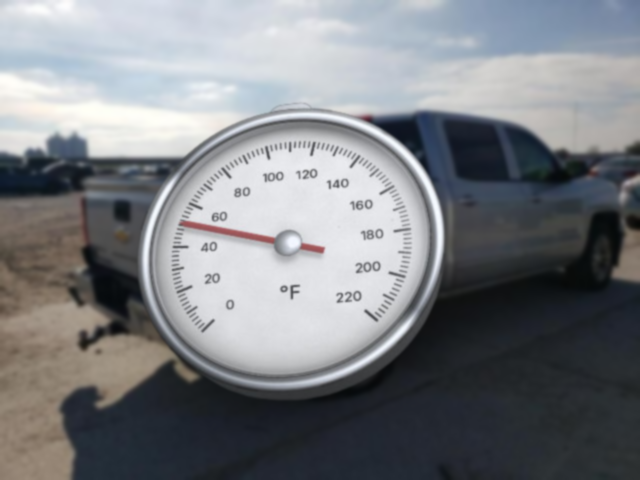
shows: 50 °F
